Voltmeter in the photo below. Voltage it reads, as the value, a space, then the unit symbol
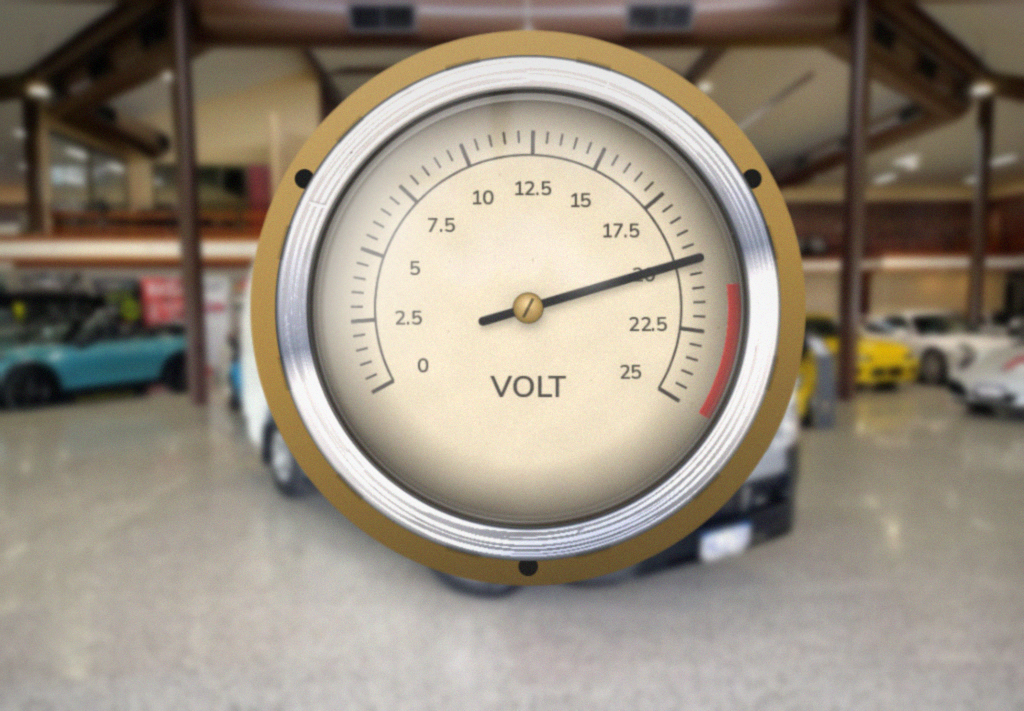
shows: 20 V
